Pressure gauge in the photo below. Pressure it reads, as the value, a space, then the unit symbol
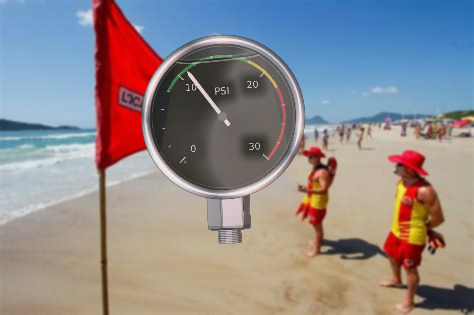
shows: 11 psi
